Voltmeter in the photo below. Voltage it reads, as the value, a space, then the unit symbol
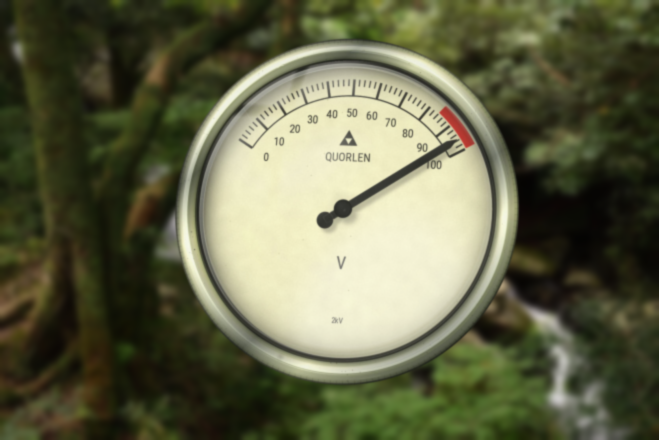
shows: 96 V
